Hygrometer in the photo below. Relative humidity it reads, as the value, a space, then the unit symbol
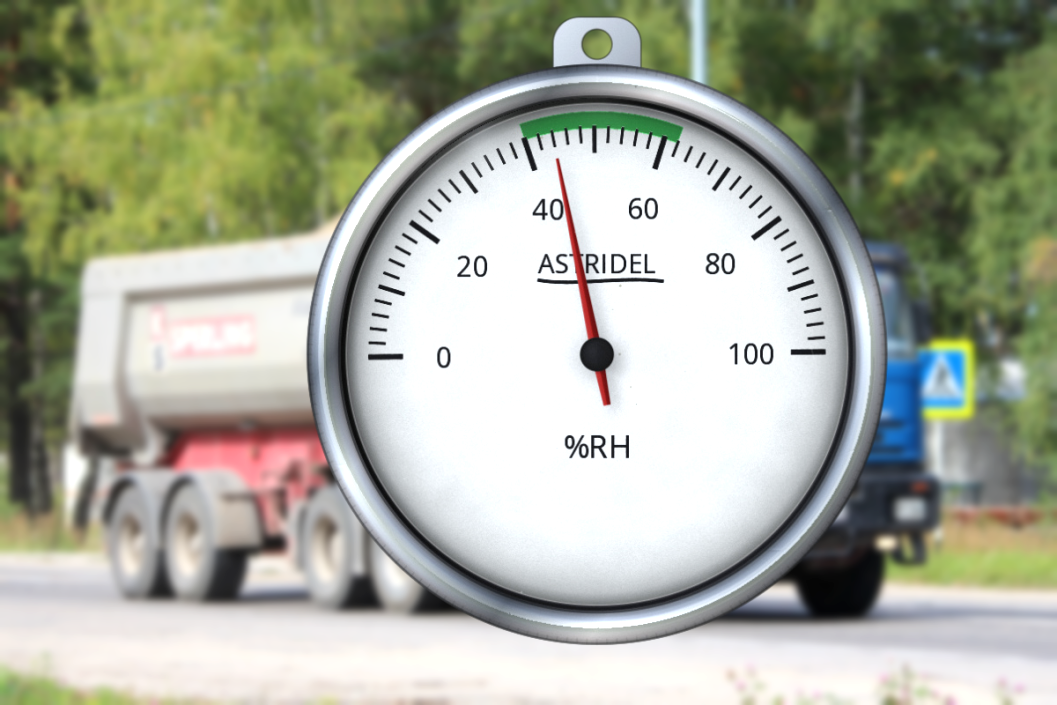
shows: 44 %
